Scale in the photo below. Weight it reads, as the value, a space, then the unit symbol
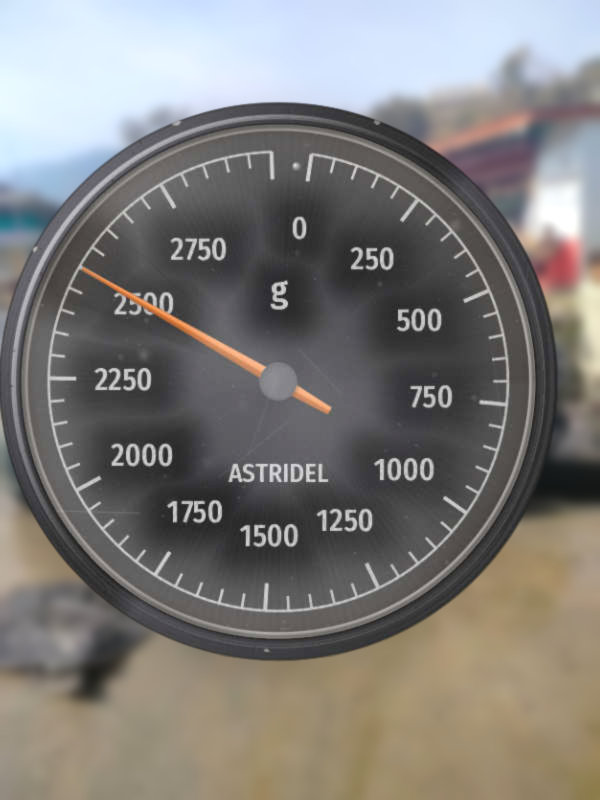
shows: 2500 g
